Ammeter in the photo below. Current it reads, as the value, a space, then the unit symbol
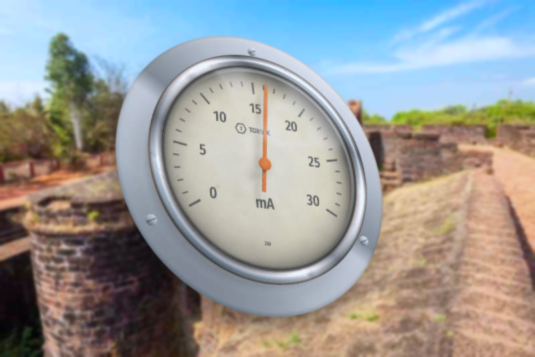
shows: 16 mA
